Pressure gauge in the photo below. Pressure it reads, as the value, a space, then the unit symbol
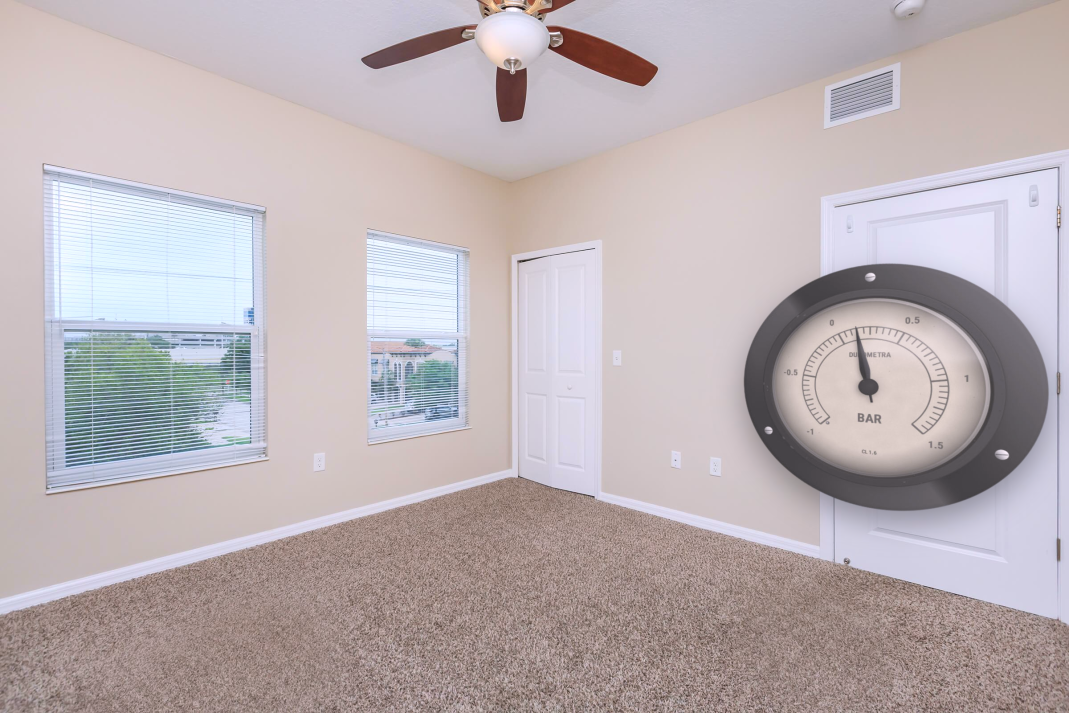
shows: 0.15 bar
